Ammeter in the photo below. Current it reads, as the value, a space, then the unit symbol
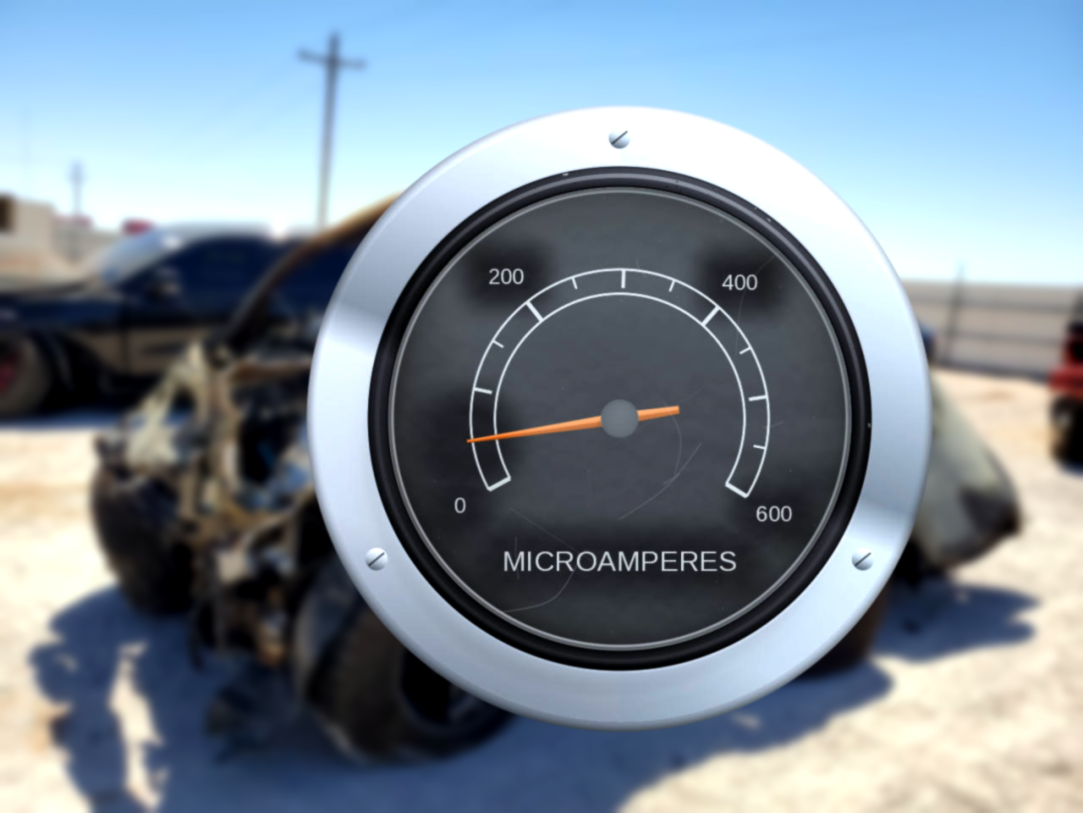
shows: 50 µA
